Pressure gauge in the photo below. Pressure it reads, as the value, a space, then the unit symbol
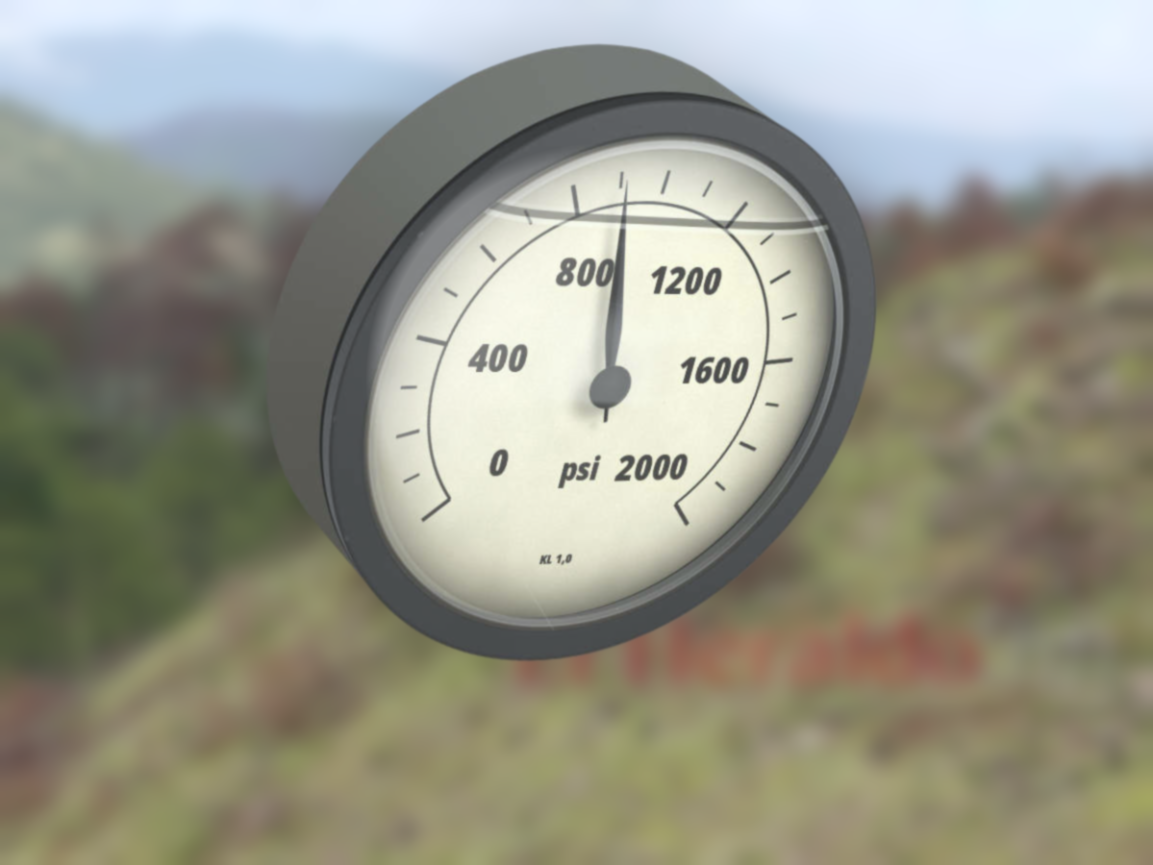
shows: 900 psi
